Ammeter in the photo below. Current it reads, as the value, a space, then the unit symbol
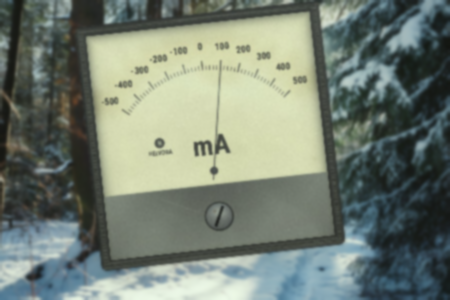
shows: 100 mA
